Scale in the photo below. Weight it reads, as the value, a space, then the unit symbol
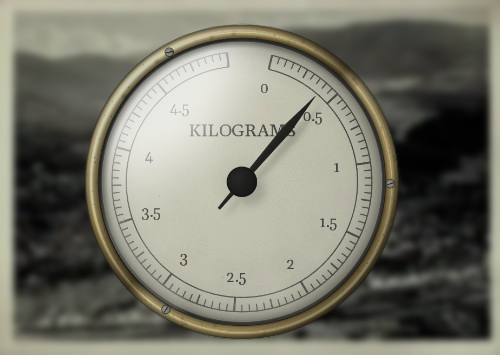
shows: 0.4 kg
